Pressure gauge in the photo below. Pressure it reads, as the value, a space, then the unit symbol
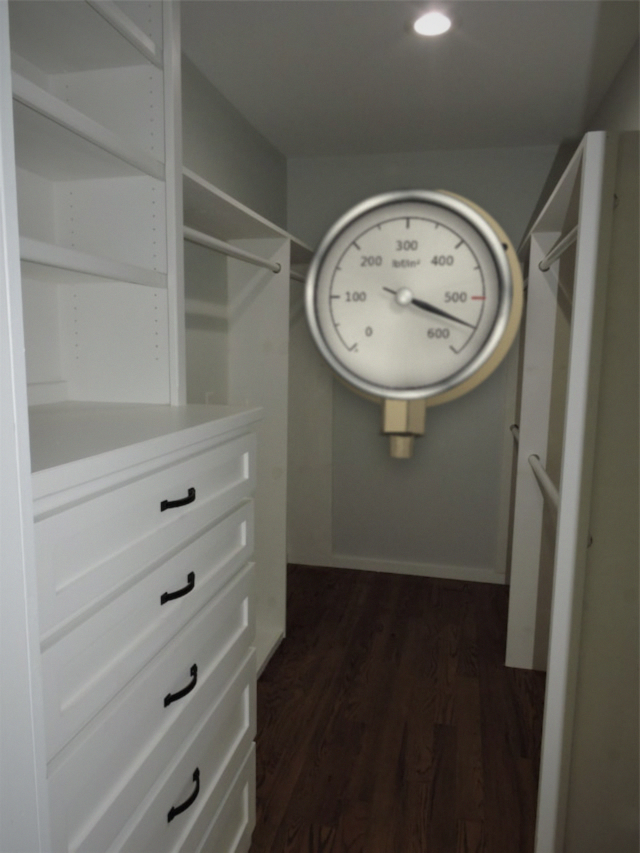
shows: 550 psi
